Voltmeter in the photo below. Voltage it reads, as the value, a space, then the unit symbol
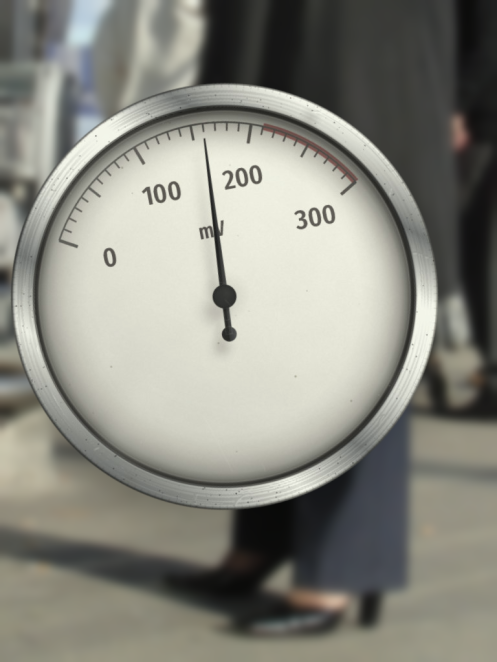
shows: 160 mV
